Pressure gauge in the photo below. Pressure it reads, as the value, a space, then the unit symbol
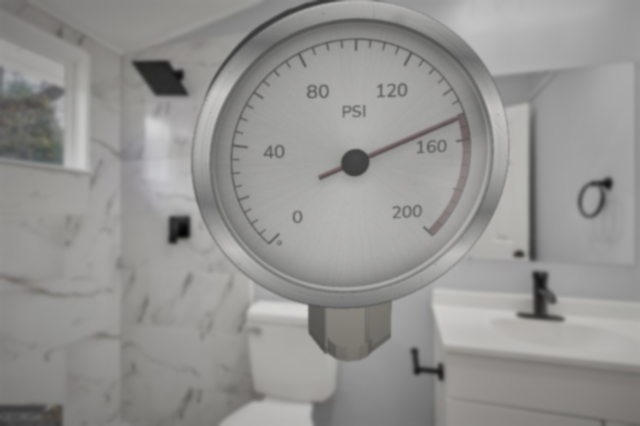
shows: 150 psi
